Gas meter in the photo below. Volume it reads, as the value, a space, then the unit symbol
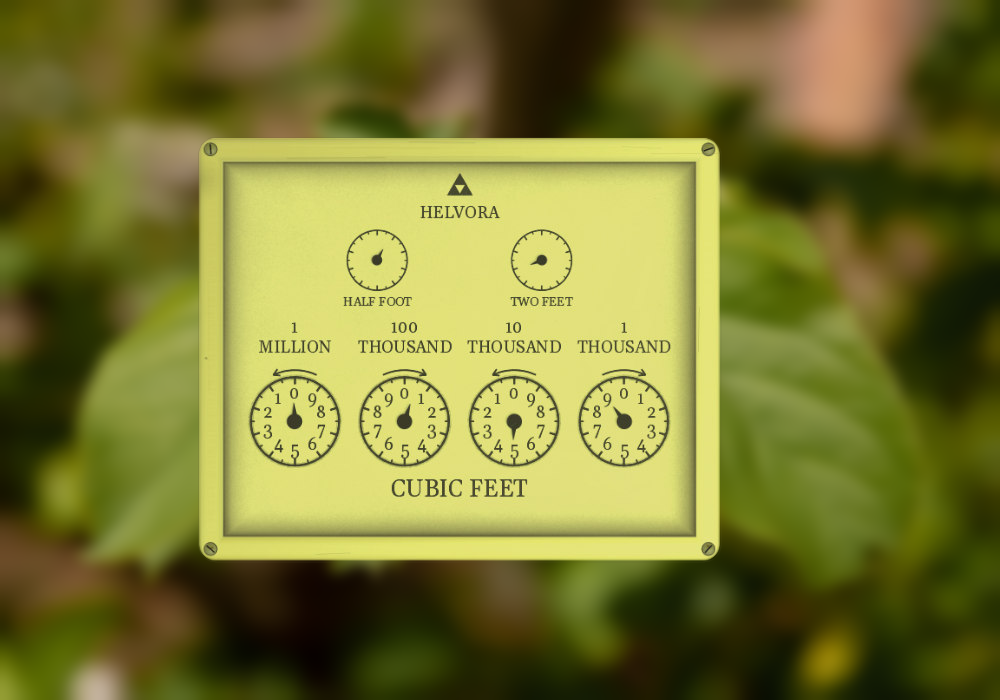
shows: 4900 ft³
